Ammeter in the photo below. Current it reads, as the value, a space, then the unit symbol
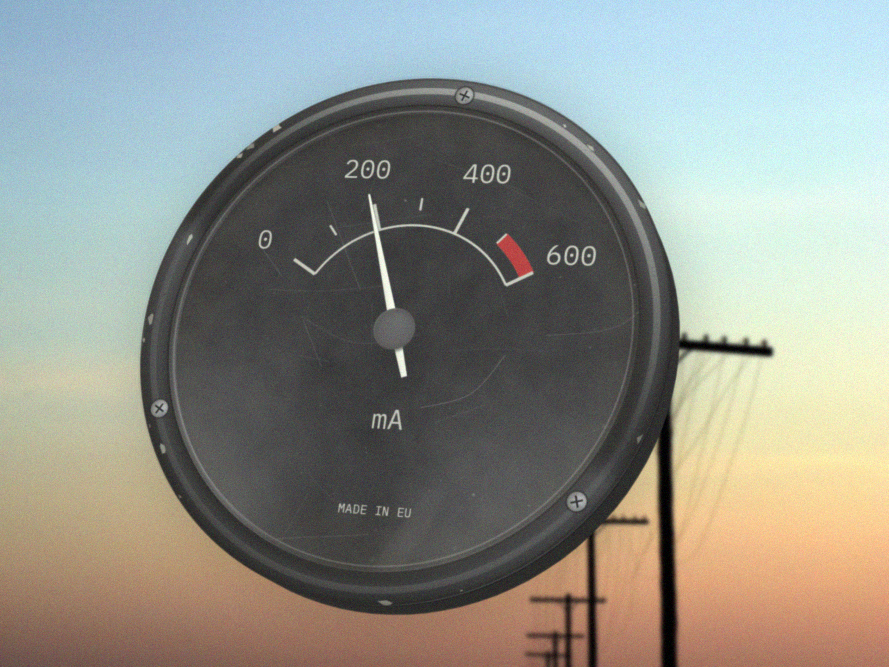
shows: 200 mA
